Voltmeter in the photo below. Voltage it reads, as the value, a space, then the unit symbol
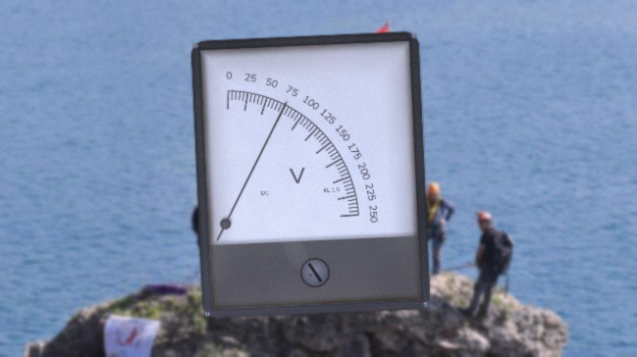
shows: 75 V
